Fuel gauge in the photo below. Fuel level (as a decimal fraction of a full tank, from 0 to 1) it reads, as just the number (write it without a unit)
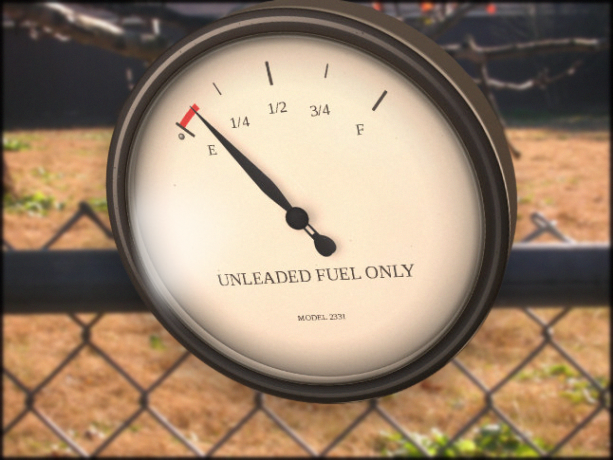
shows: 0.125
